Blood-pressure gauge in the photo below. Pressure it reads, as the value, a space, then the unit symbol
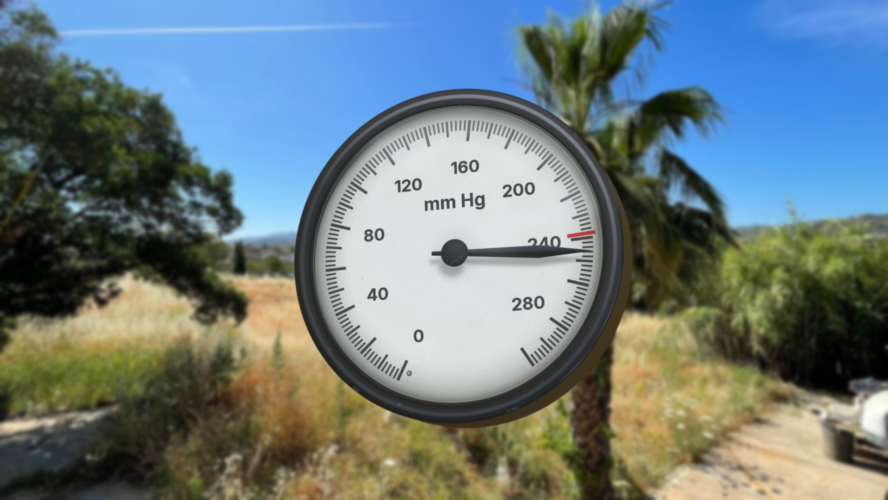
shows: 246 mmHg
